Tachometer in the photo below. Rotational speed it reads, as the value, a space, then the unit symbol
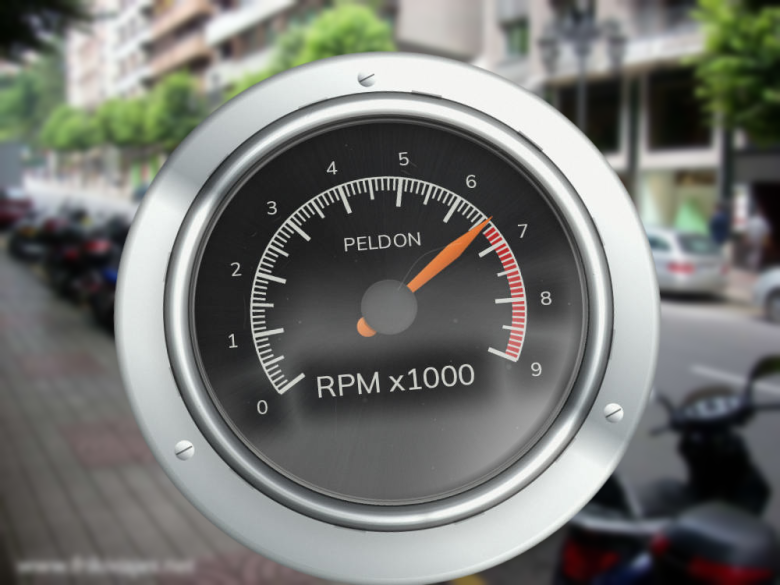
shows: 6600 rpm
